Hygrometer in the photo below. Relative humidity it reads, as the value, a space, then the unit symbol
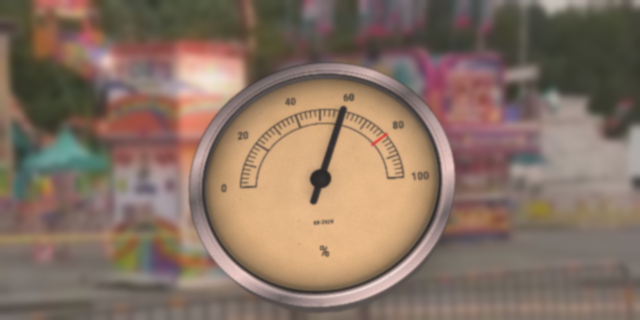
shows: 60 %
